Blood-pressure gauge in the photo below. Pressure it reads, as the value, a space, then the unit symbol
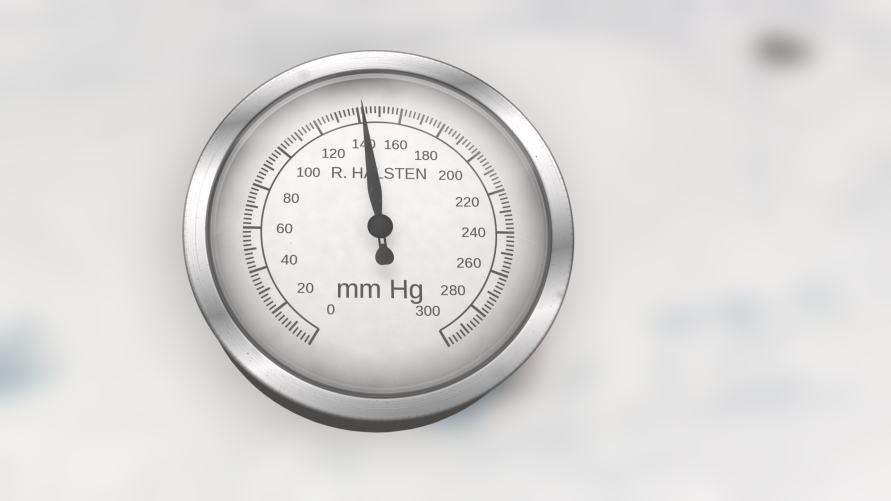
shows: 142 mmHg
